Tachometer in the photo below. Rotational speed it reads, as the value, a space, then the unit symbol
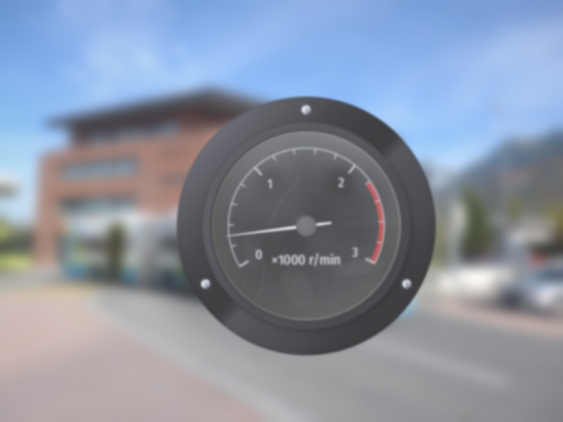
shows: 300 rpm
